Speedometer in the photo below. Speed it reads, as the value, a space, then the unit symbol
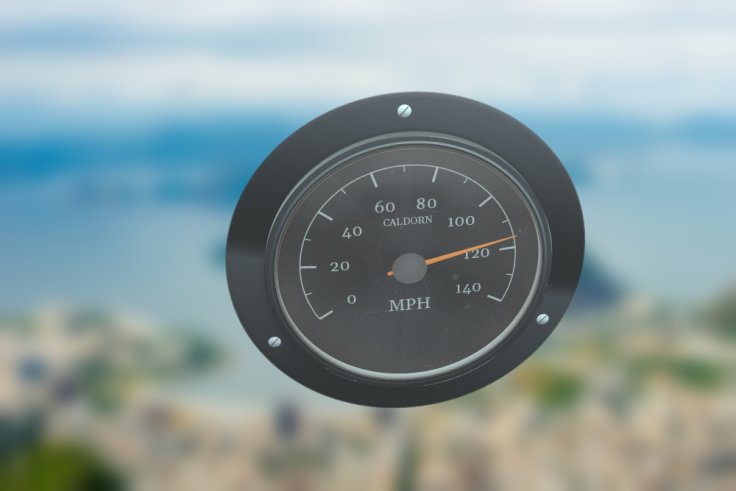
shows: 115 mph
